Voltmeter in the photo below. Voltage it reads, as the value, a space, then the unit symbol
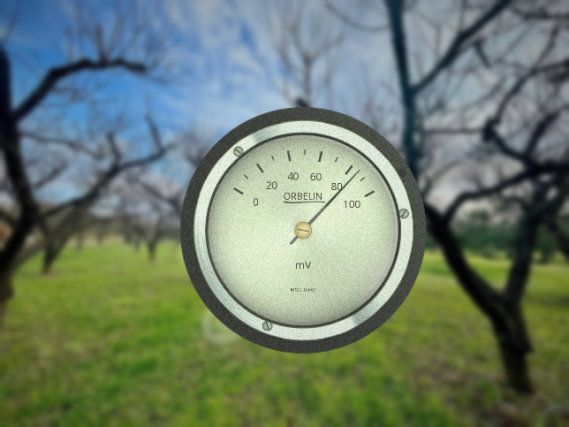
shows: 85 mV
